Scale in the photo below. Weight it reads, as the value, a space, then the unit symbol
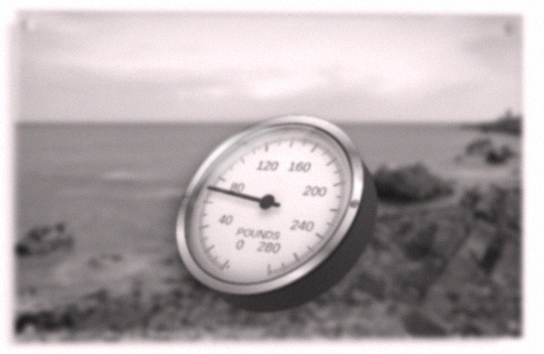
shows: 70 lb
